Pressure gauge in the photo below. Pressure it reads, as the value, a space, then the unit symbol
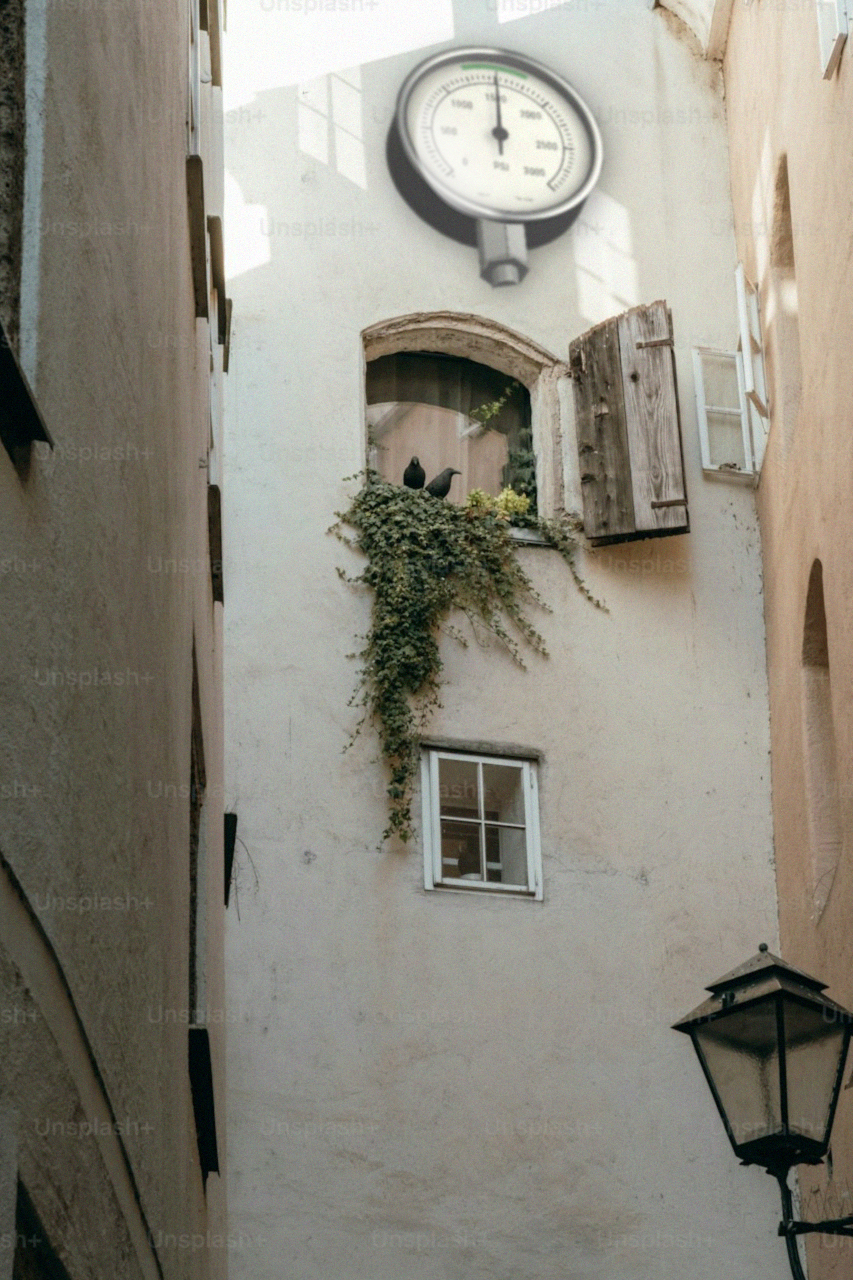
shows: 1500 psi
